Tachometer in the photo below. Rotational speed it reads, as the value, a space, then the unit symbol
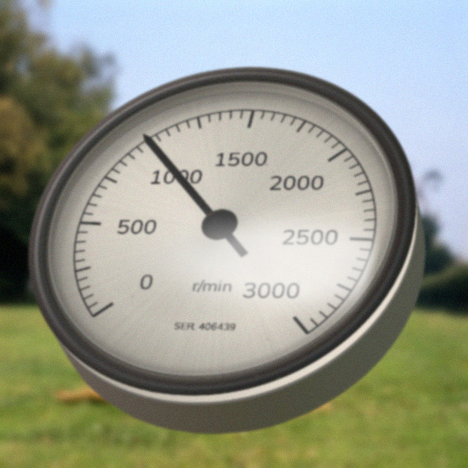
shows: 1000 rpm
